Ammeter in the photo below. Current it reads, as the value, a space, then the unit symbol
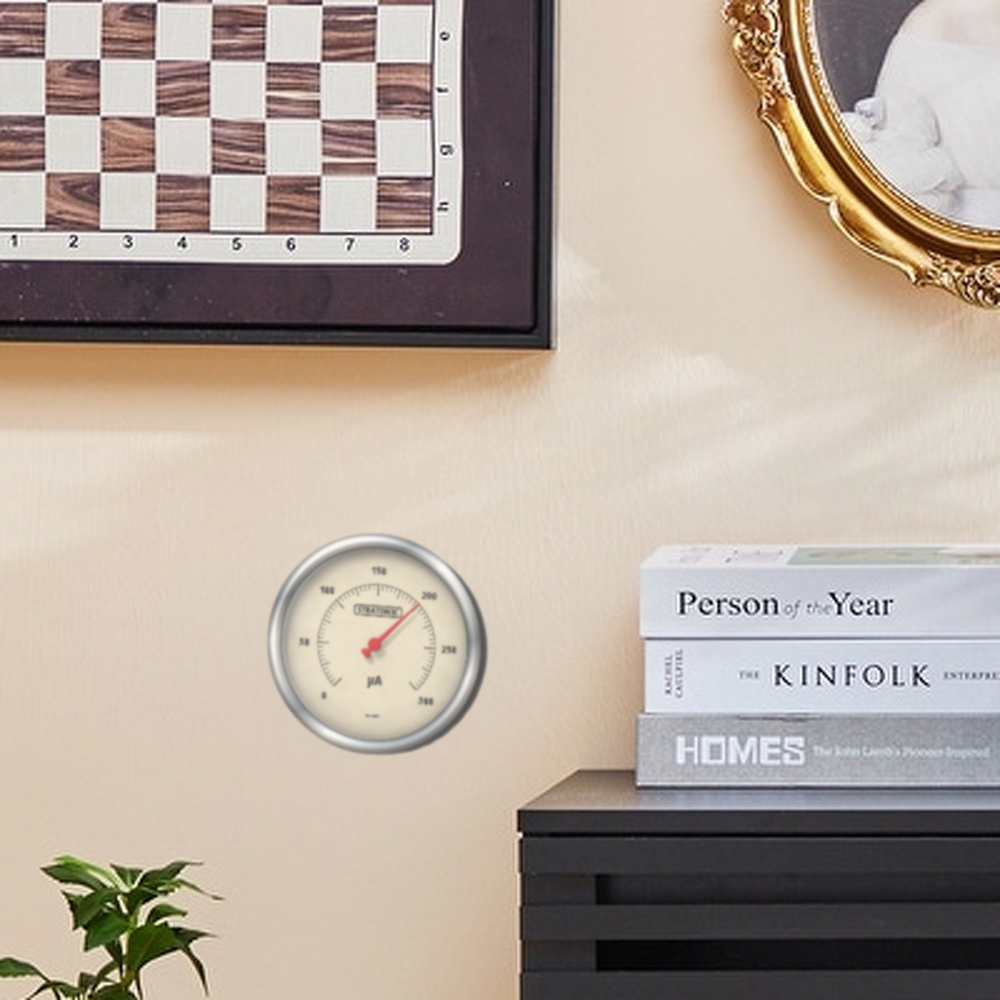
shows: 200 µA
